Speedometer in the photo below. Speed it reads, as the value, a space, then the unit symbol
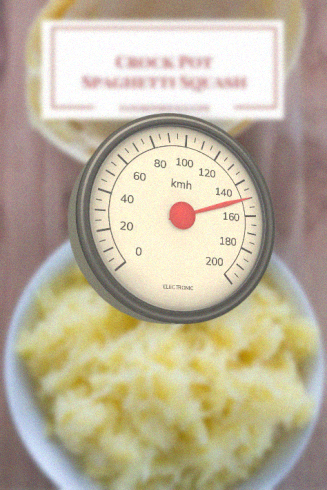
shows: 150 km/h
